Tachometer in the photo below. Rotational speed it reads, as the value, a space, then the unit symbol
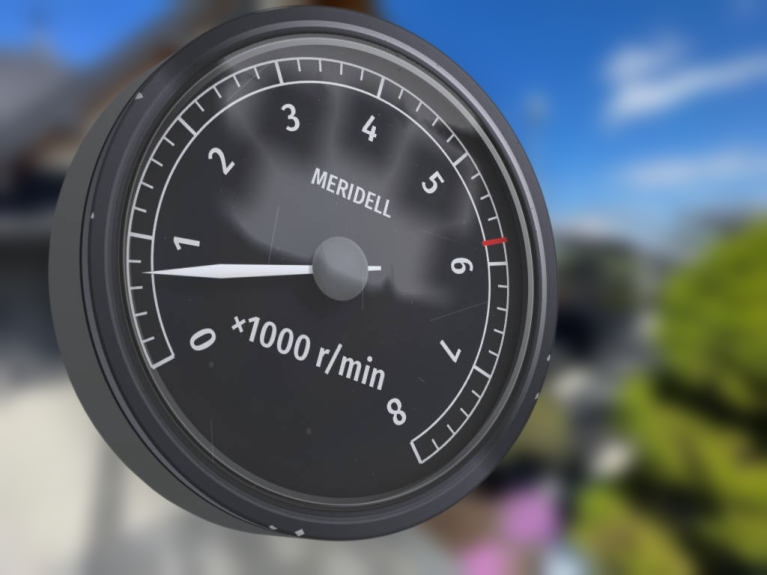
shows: 700 rpm
